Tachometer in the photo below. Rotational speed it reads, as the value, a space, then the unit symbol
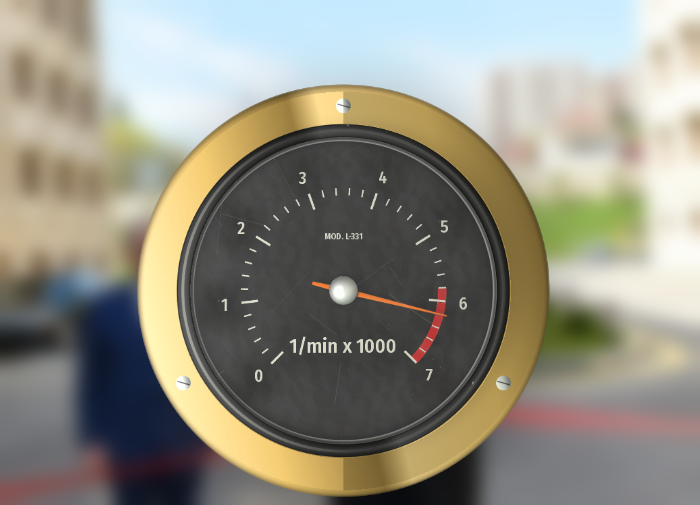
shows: 6200 rpm
